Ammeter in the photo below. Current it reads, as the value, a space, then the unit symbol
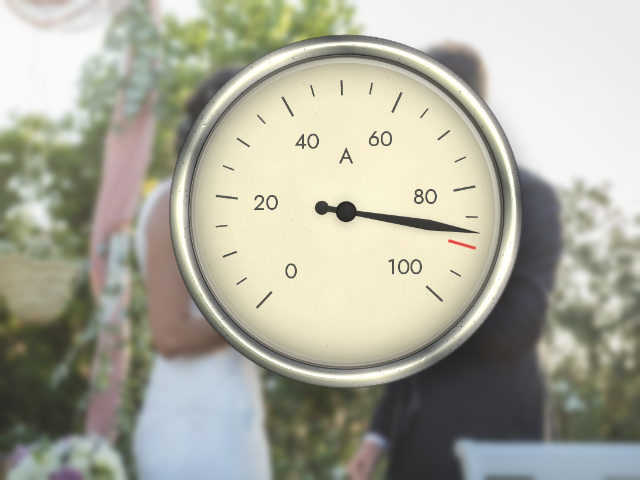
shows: 87.5 A
